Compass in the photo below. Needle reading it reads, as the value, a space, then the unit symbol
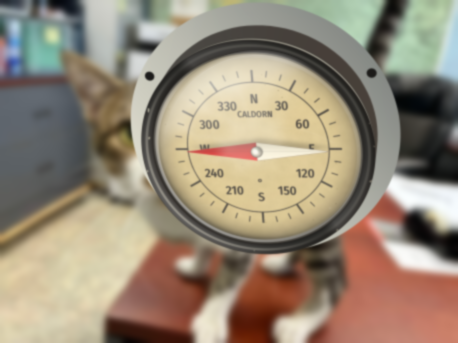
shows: 270 °
